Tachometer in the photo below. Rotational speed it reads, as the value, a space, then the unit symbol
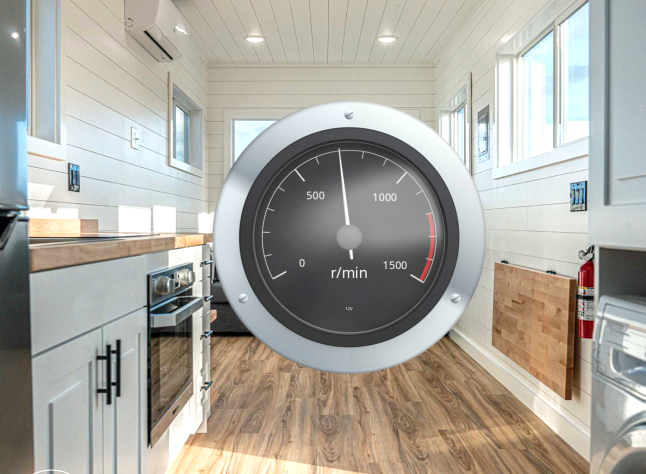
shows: 700 rpm
